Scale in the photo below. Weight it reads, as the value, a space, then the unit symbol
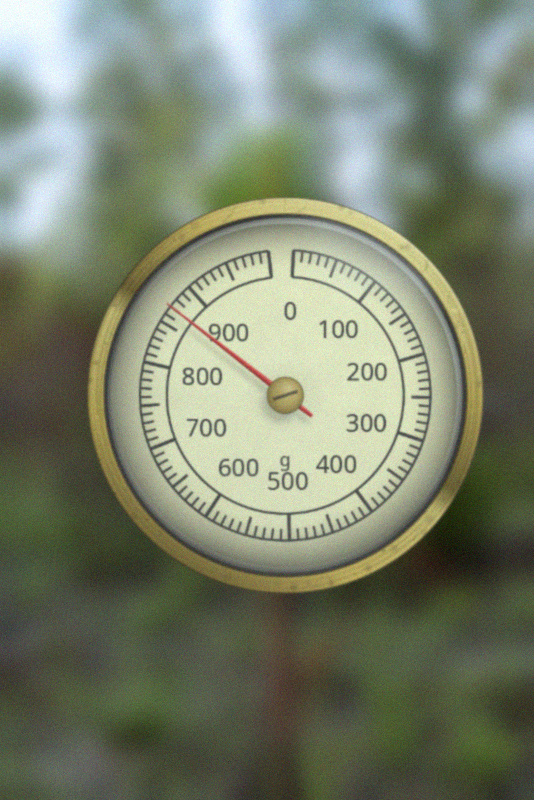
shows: 870 g
